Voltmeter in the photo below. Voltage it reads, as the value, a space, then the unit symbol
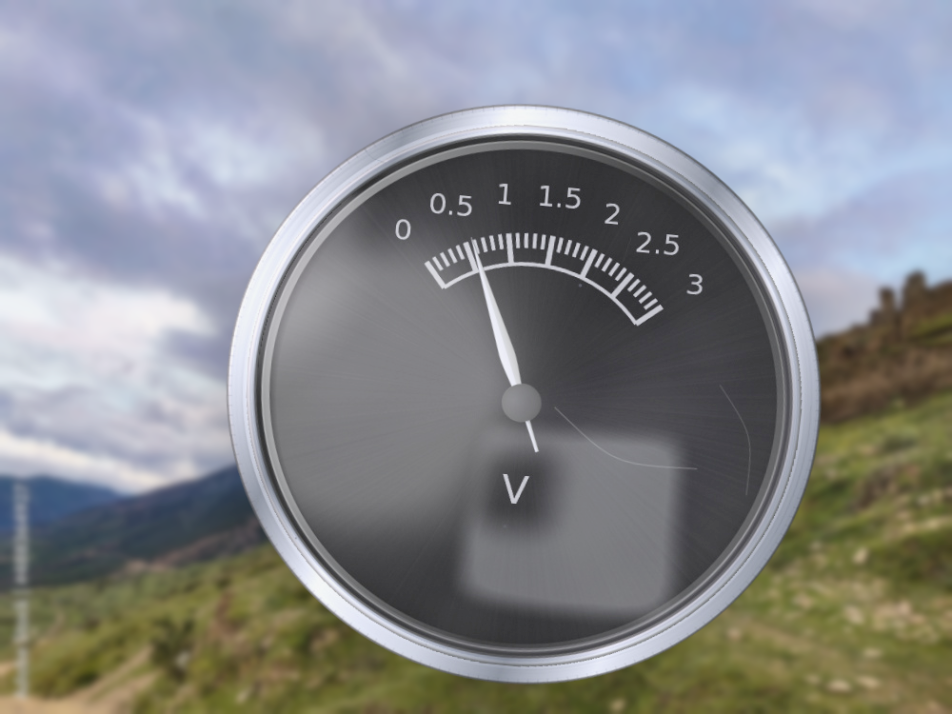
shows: 0.6 V
